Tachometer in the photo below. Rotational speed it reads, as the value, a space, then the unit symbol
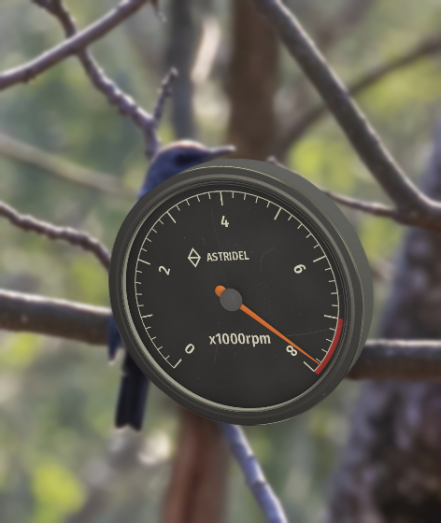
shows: 7800 rpm
